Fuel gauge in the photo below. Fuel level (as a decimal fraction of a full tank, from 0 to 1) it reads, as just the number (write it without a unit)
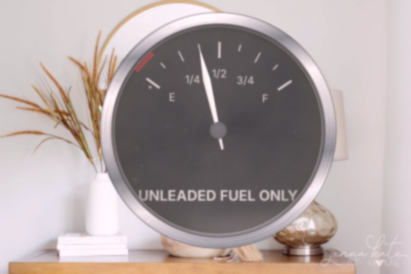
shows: 0.375
